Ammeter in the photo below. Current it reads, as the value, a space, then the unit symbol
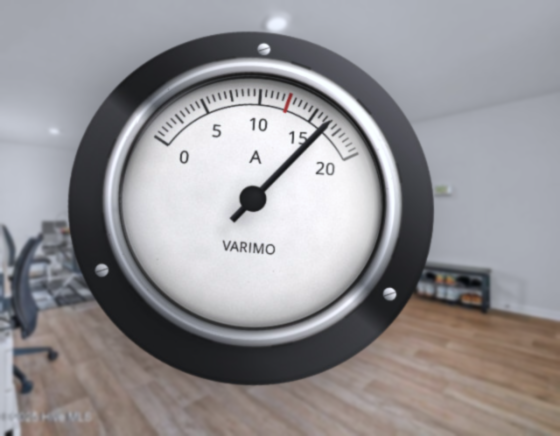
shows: 16.5 A
